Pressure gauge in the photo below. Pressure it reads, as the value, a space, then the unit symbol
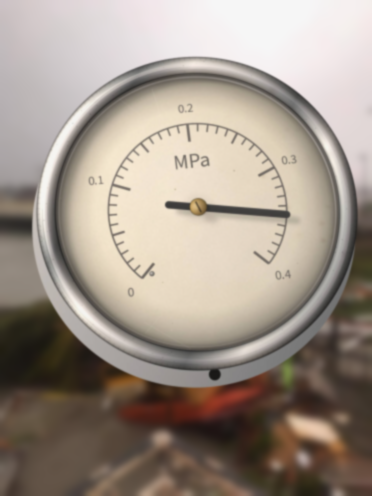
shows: 0.35 MPa
